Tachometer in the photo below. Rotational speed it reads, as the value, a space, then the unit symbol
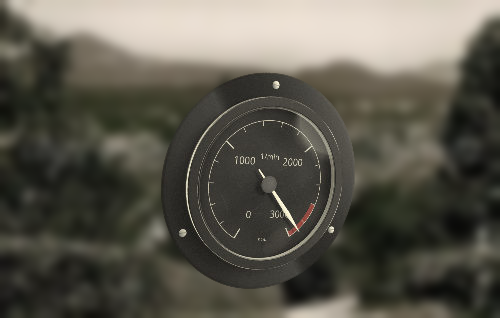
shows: 2900 rpm
